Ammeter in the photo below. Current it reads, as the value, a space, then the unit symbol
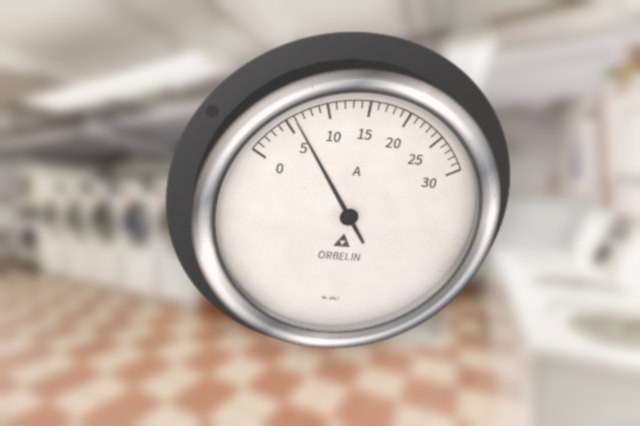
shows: 6 A
